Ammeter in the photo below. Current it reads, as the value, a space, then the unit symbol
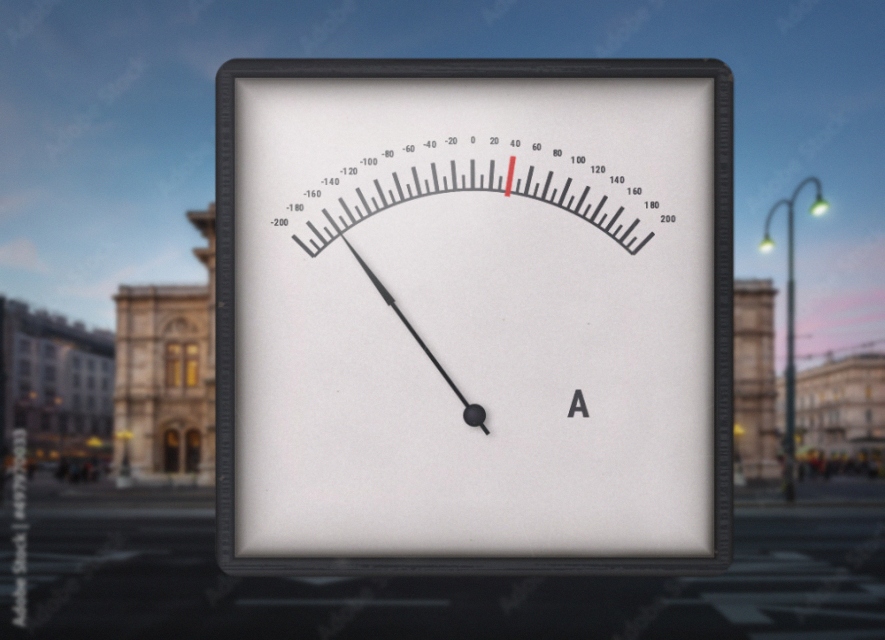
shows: -160 A
